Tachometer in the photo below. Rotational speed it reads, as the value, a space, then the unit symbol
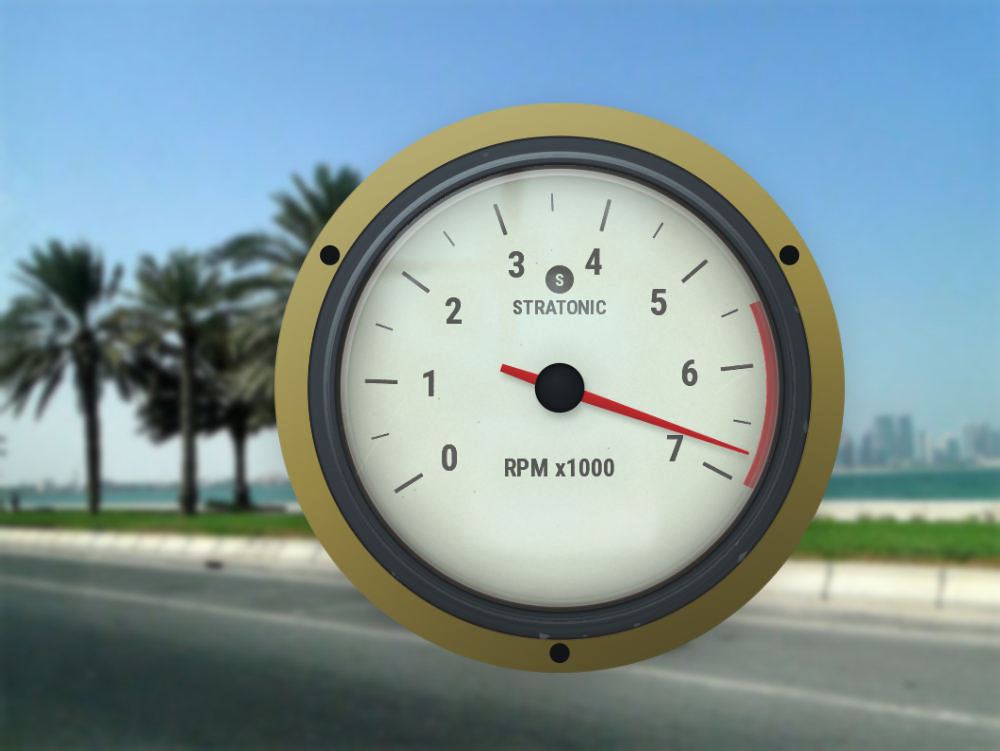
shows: 6750 rpm
